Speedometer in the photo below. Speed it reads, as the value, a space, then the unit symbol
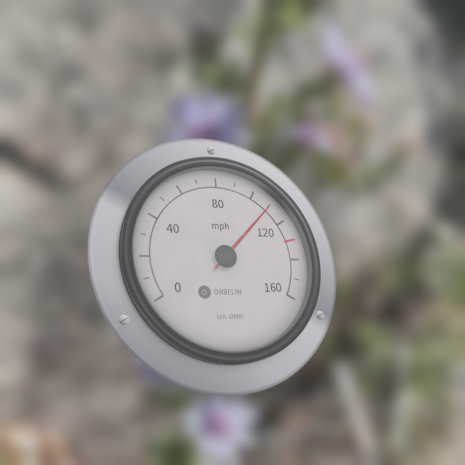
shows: 110 mph
